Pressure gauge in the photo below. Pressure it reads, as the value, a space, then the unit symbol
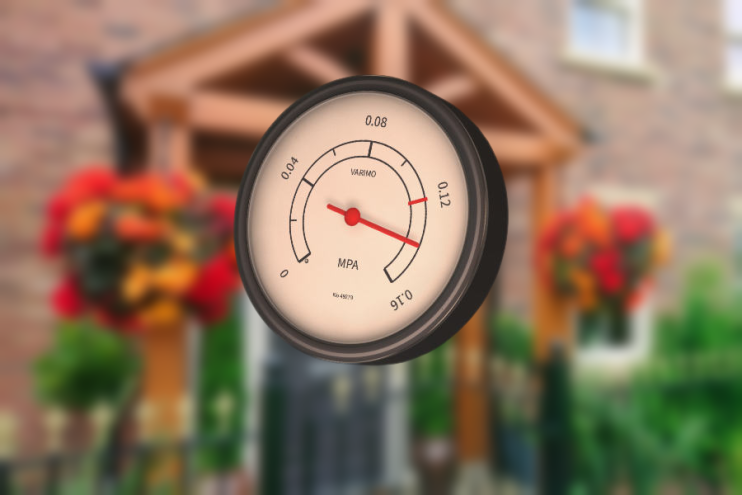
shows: 0.14 MPa
